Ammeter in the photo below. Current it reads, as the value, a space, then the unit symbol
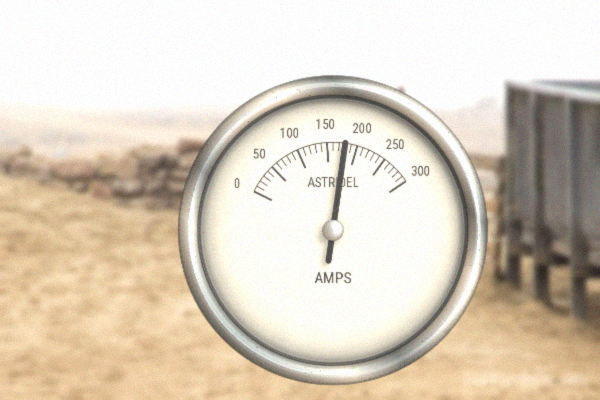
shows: 180 A
